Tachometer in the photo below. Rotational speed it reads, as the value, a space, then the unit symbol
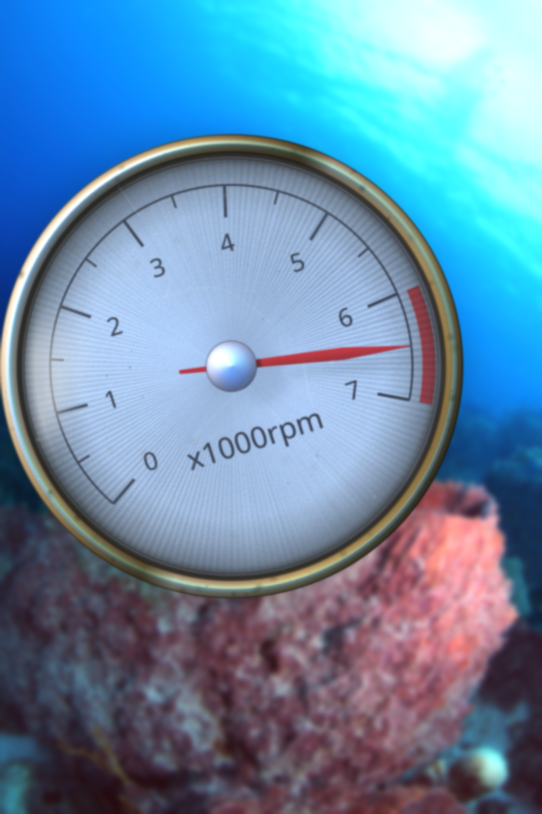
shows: 6500 rpm
